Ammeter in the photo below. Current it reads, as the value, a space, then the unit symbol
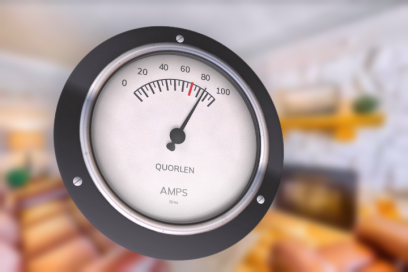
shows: 85 A
